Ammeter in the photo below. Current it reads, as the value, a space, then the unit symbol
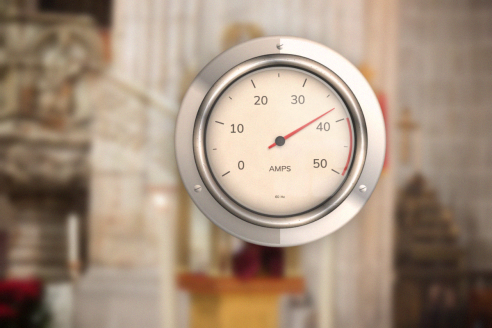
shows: 37.5 A
